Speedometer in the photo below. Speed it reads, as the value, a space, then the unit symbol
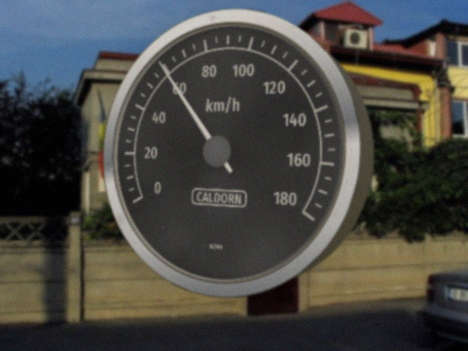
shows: 60 km/h
